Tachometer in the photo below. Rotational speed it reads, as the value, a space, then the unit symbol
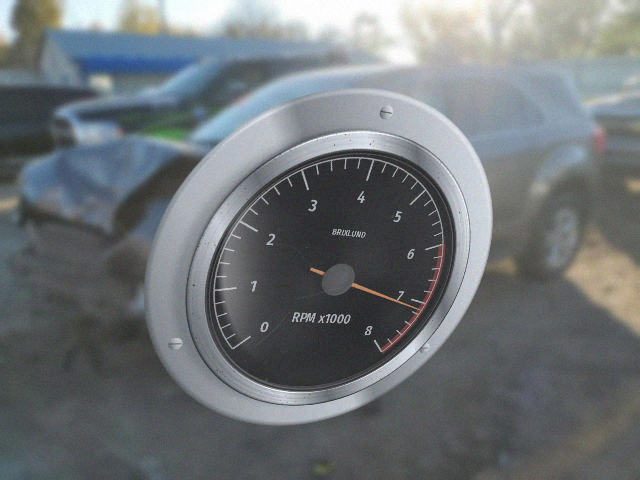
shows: 7100 rpm
